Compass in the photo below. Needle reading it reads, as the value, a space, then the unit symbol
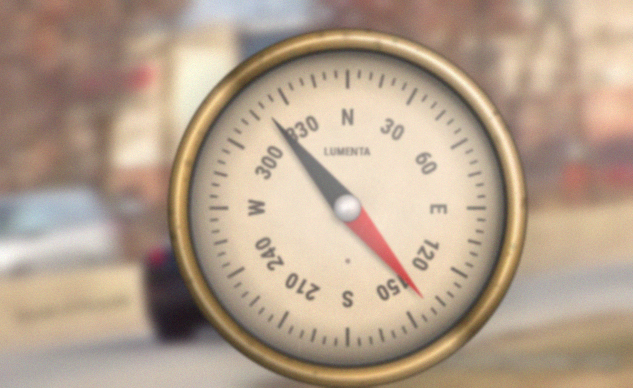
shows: 140 °
